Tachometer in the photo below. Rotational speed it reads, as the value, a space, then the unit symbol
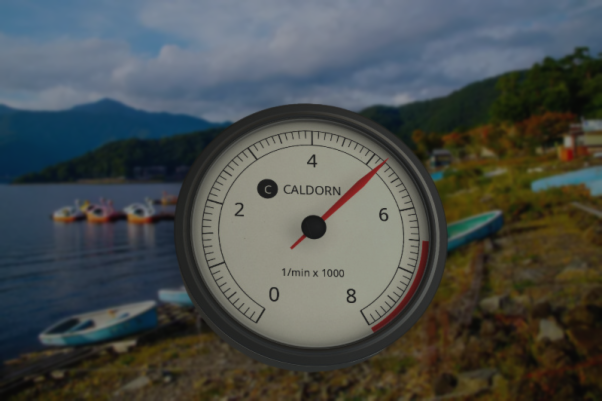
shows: 5200 rpm
